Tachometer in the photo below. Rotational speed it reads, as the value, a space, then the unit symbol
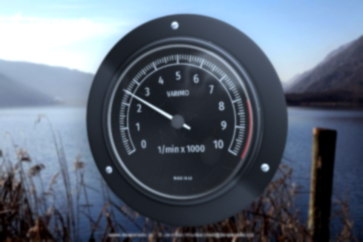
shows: 2500 rpm
